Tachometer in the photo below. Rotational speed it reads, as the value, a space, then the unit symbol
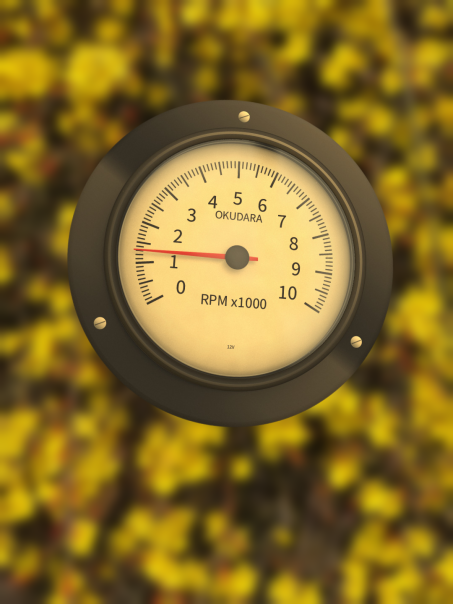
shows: 1300 rpm
